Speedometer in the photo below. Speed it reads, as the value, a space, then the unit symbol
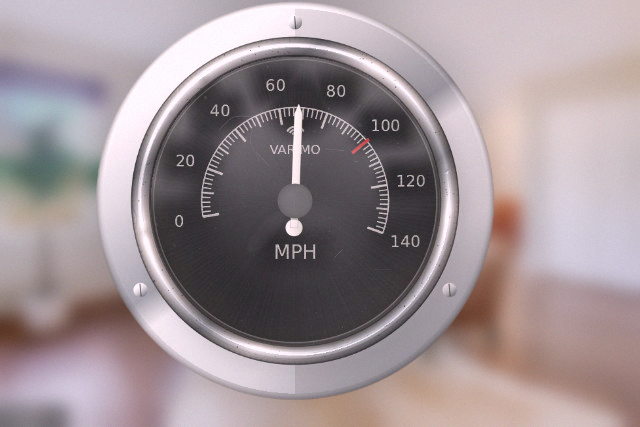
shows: 68 mph
